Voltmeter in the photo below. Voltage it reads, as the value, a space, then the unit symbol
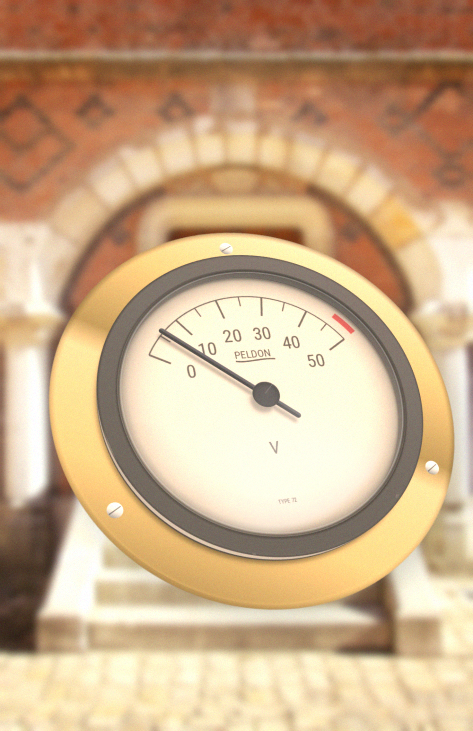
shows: 5 V
